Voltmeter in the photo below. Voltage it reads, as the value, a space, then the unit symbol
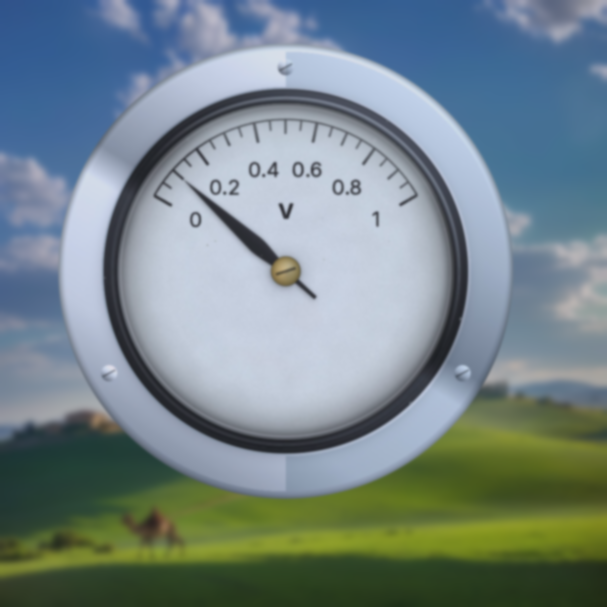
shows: 0.1 V
